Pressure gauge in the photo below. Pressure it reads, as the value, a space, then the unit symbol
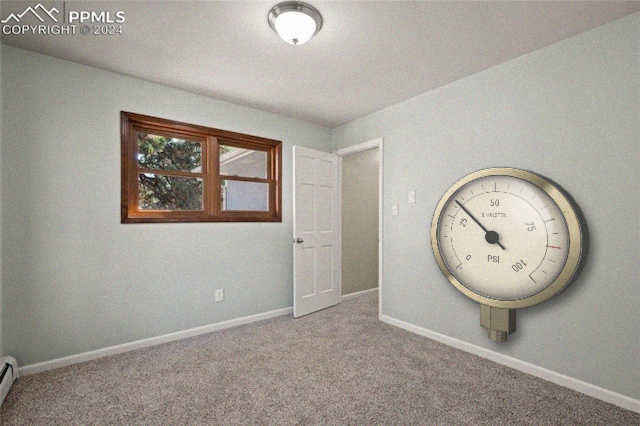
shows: 32.5 psi
